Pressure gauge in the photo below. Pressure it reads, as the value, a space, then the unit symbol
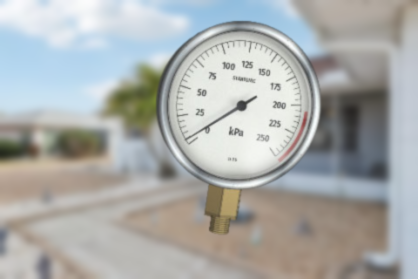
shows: 5 kPa
